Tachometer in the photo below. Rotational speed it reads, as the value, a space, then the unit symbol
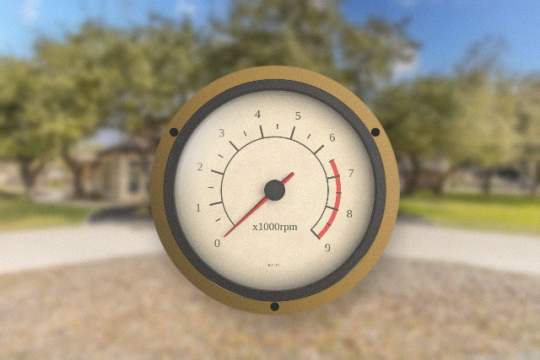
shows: 0 rpm
